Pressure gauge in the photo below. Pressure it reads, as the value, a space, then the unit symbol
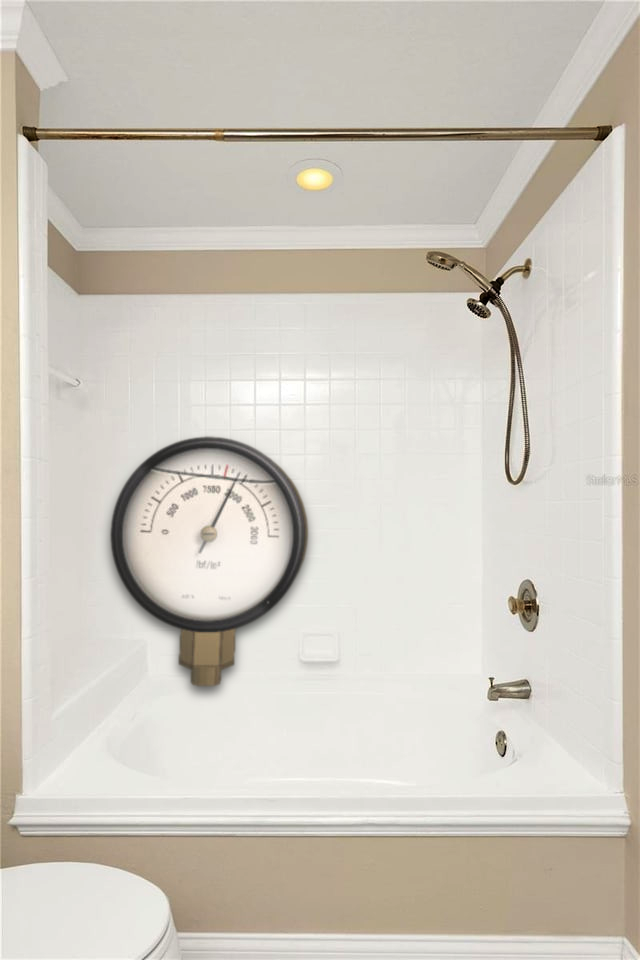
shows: 1900 psi
